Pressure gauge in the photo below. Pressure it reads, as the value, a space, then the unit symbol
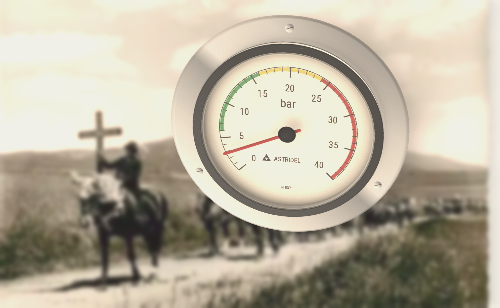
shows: 3 bar
